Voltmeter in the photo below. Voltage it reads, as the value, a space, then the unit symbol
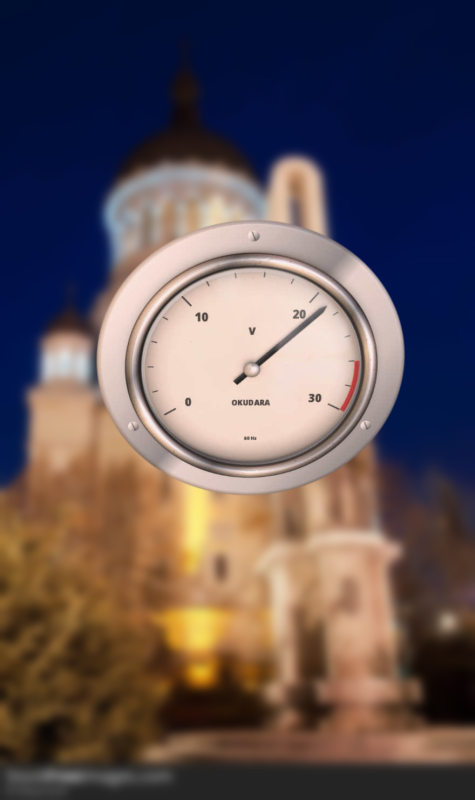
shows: 21 V
